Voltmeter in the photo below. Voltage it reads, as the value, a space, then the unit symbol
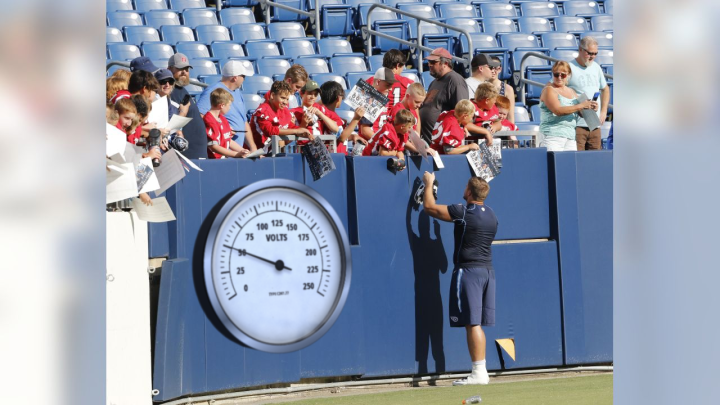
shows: 50 V
